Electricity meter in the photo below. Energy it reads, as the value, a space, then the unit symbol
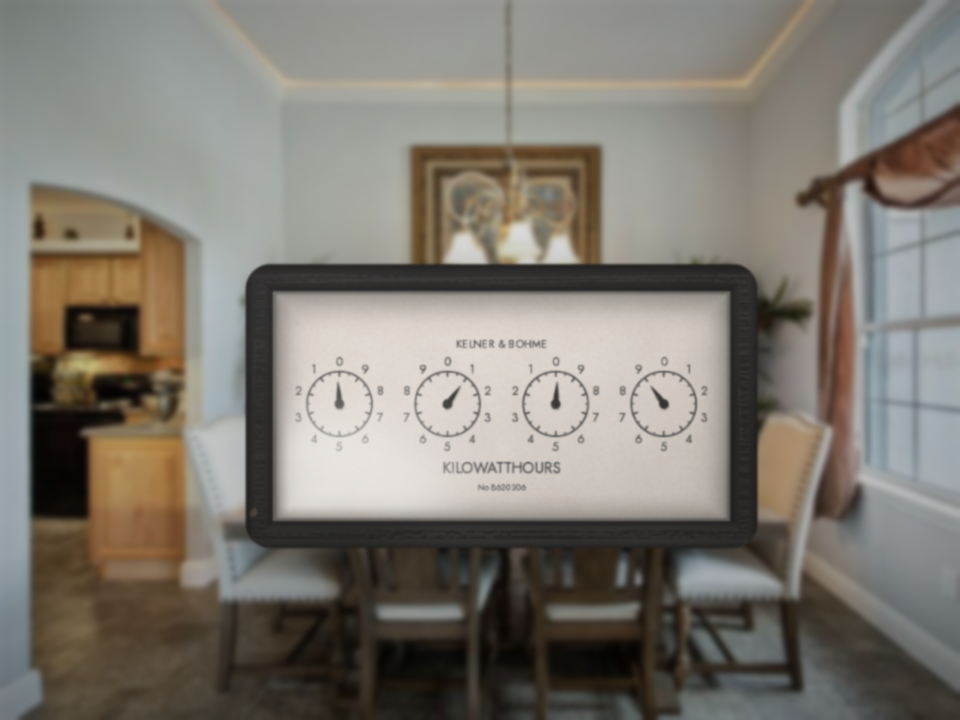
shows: 99 kWh
